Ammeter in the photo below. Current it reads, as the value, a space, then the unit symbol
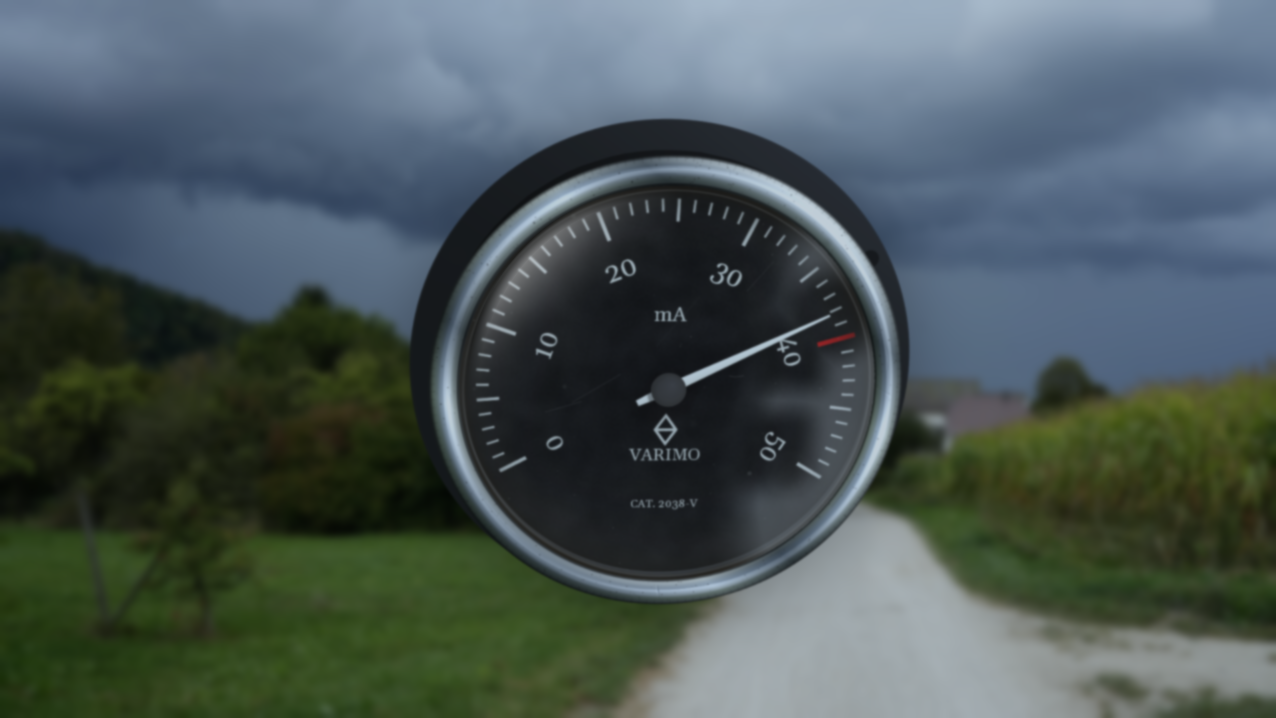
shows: 38 mA
